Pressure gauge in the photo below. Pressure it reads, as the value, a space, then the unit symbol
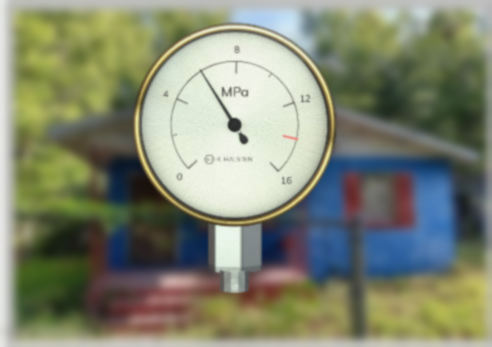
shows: 6 MPa
